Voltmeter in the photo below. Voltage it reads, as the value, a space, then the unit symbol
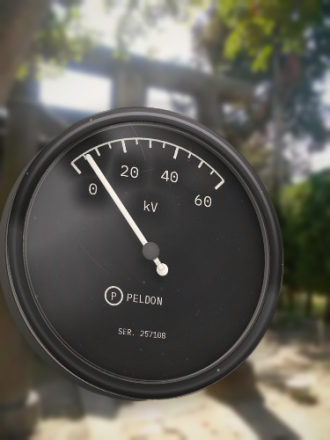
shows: 5 kV
